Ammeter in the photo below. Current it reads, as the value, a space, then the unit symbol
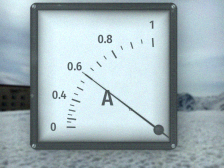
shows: 0.6 A
